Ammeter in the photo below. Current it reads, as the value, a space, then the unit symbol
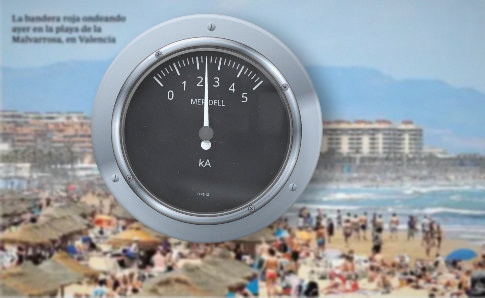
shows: 2.4 kA
